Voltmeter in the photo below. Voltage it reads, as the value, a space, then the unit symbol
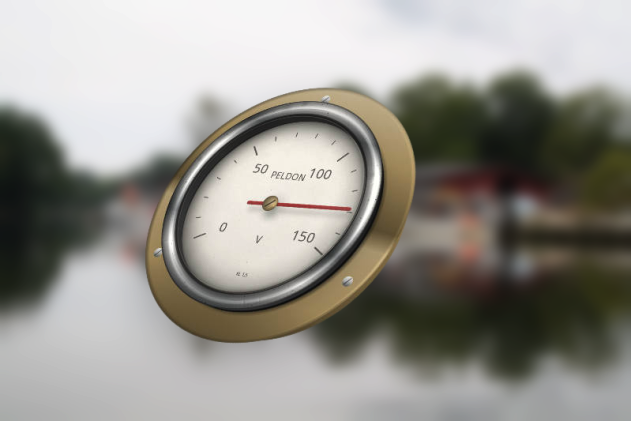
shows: 130 V
